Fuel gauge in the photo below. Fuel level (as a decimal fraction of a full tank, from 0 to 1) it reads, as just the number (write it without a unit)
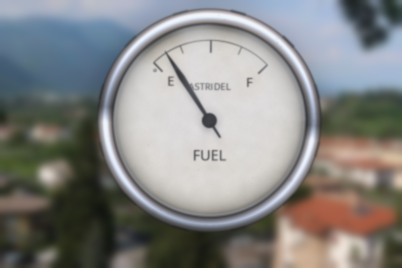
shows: 0.125
